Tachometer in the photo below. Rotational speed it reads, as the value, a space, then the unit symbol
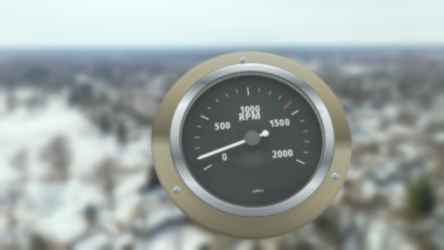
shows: 100 rpm
